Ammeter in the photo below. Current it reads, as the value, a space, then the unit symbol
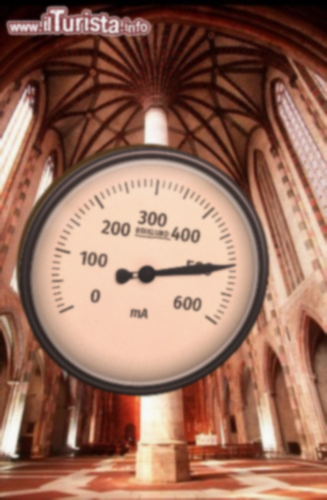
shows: 500 mA
